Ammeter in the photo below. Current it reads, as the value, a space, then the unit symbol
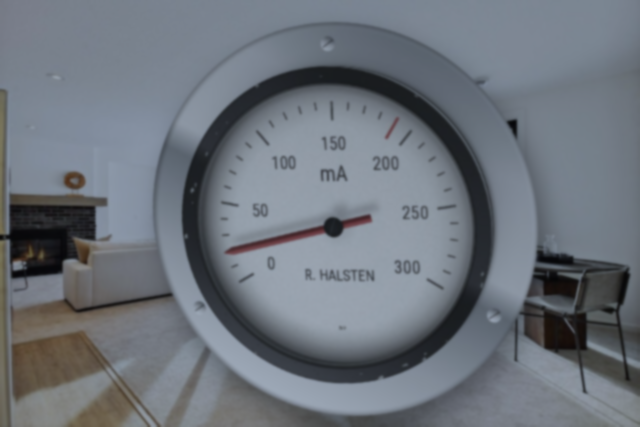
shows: 20 mA
